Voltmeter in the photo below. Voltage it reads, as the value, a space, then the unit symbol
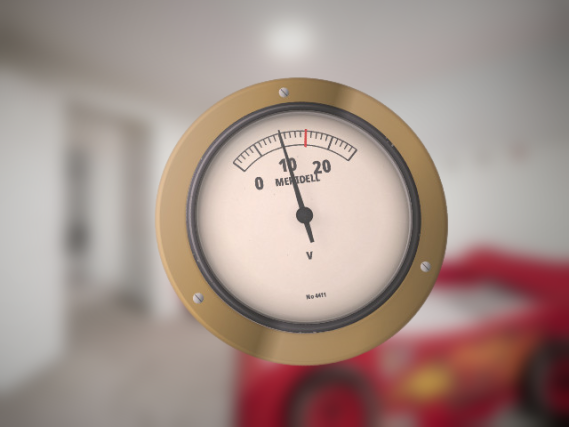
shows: 10 V
